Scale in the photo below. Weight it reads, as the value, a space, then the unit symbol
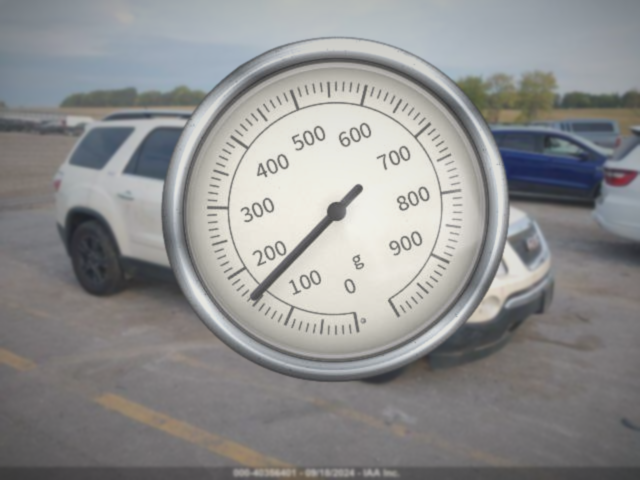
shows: 160 g
